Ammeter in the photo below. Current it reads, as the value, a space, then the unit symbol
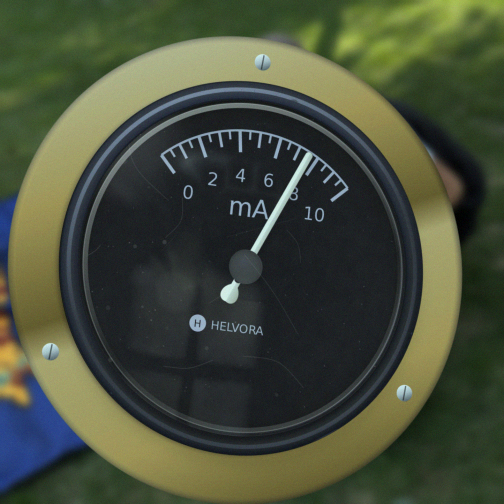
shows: 7.5 mA
